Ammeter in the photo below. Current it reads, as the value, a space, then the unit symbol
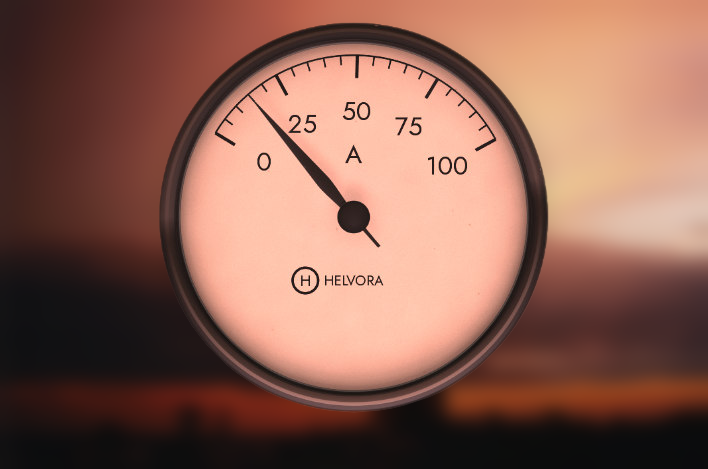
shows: 15 A
